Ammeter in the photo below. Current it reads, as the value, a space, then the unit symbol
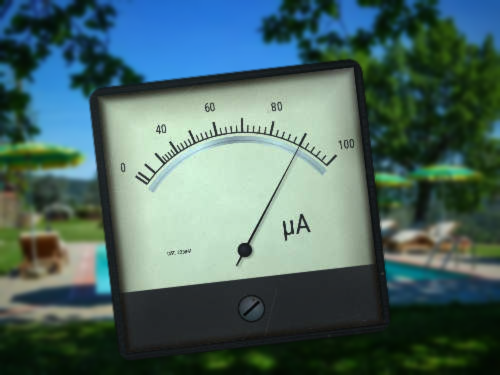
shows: 90 µA
